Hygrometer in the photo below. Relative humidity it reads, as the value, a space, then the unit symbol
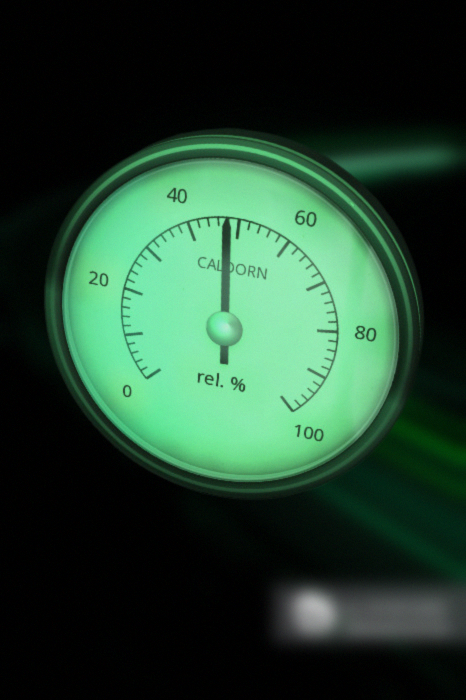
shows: 48 %
